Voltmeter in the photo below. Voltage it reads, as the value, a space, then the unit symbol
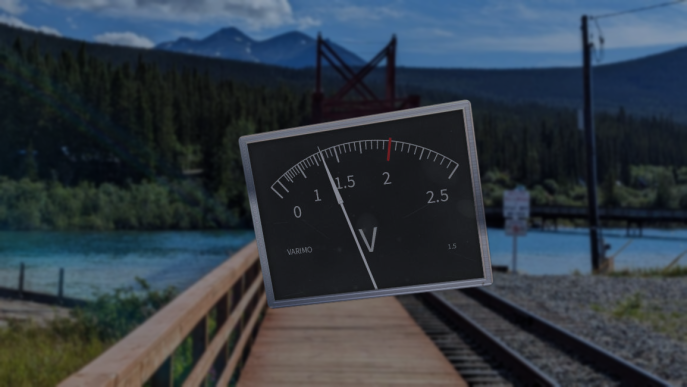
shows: 1.35 V
